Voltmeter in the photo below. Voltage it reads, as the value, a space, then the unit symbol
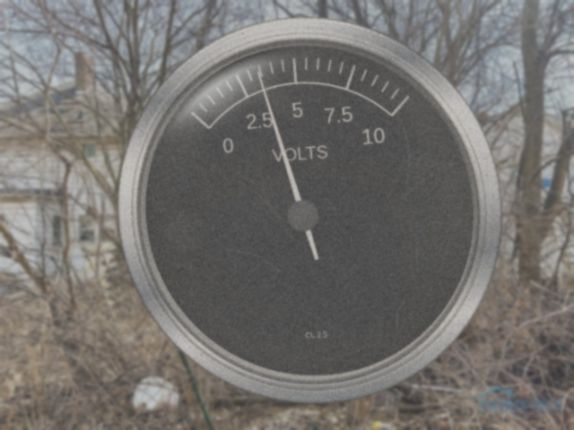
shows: 3.5 V
